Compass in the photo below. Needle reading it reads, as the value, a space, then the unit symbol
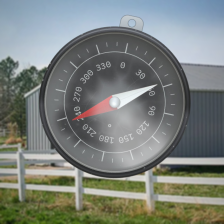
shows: 235 °
